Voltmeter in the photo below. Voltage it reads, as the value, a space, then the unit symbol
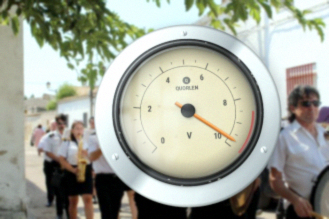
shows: 9.75 V
